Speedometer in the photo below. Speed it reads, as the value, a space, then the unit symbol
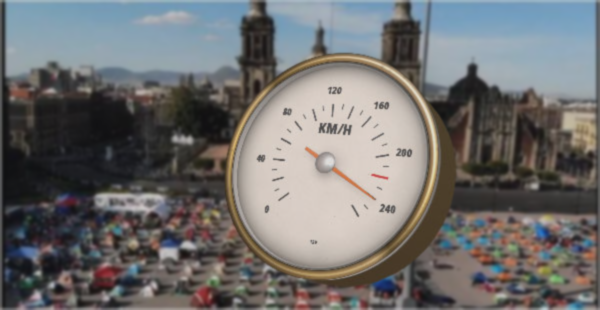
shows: 240 km/h
